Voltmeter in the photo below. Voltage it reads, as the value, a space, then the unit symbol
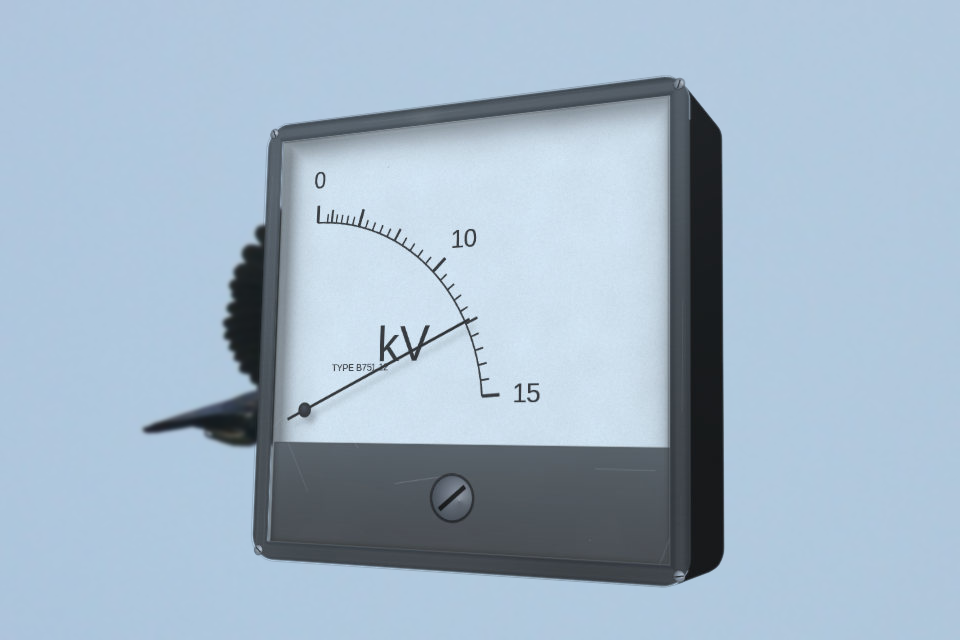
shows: 12.5 kV
